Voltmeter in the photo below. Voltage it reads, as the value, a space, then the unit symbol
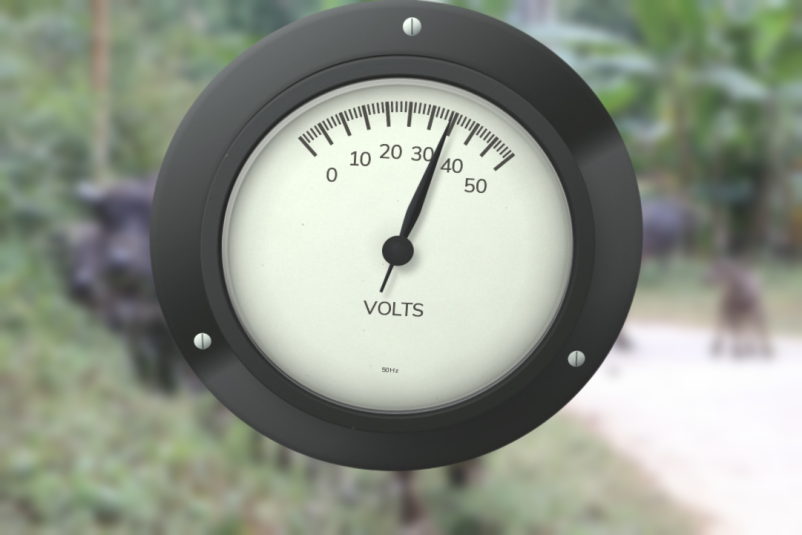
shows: 34 V
